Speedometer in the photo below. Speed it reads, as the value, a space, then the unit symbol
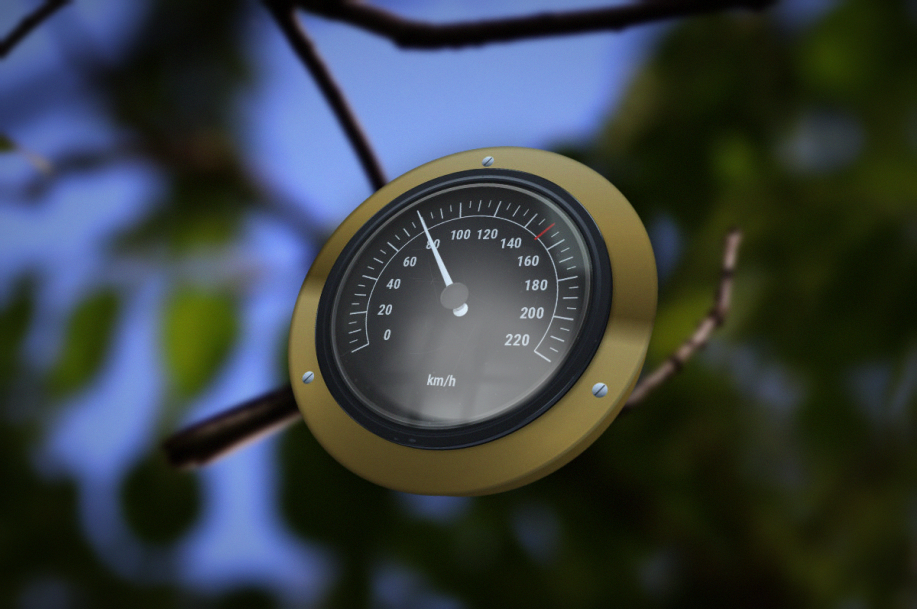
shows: 80 km/h
